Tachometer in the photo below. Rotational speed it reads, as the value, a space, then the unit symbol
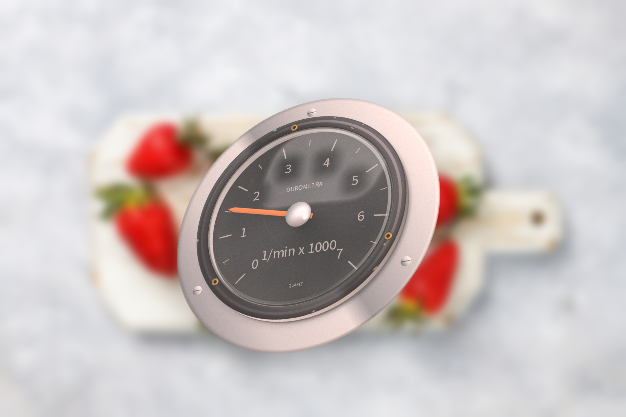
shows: 1500 rpm
